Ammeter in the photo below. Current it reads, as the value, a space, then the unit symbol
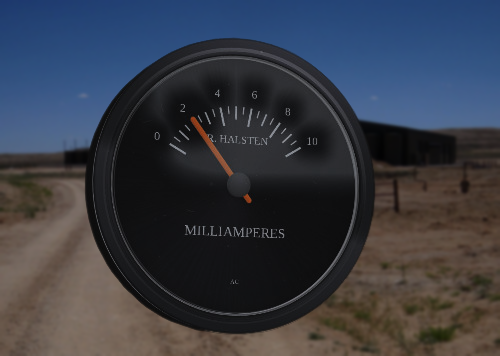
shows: 2 mA
